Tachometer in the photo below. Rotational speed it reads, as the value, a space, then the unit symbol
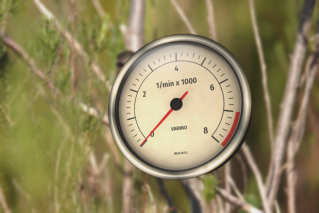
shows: 0 rpm
